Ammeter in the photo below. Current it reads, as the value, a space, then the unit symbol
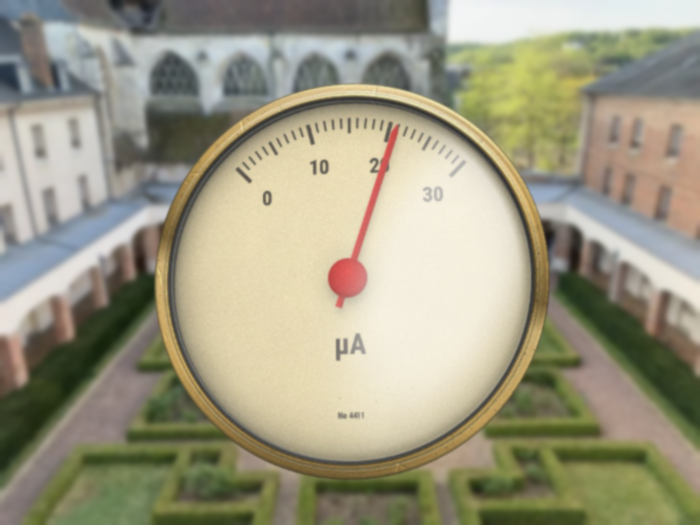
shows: 21 µA
